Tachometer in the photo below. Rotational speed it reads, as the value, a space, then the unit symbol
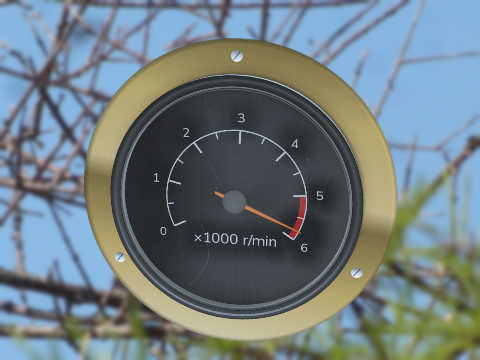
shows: 5750 rpm
